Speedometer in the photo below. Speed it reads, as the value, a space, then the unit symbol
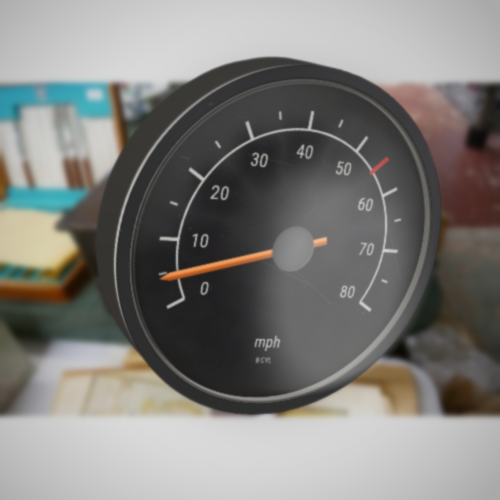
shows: 5 mph
